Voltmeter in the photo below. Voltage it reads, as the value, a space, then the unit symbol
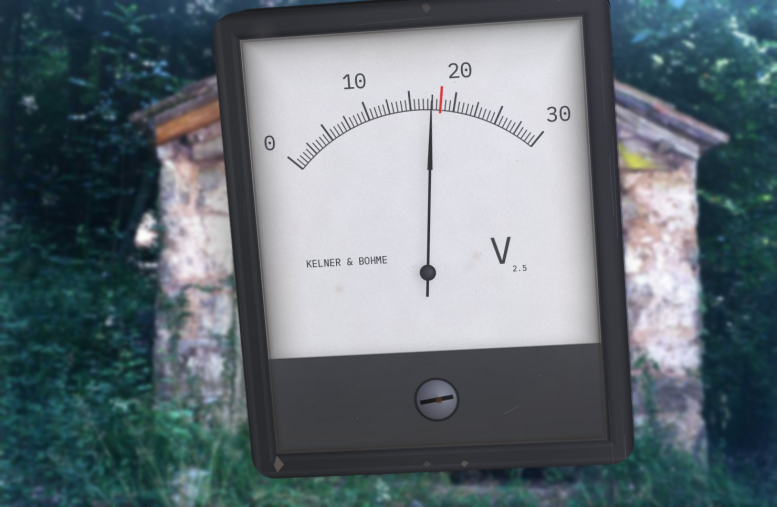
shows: 17.5 V
